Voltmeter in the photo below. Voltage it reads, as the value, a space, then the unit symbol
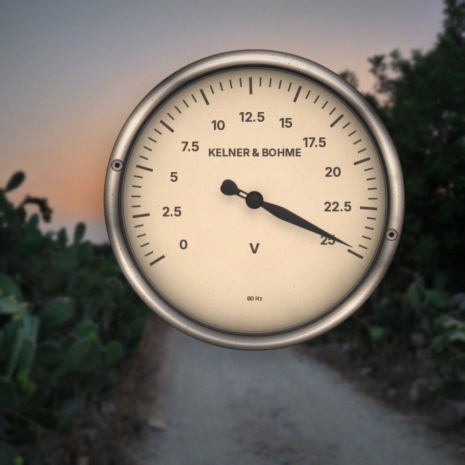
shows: 24.75 V
